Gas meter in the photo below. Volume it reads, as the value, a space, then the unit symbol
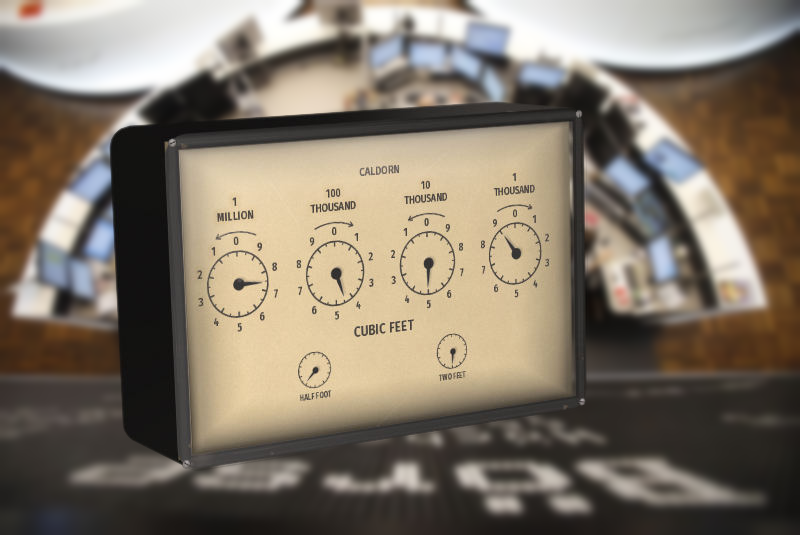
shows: 744900 ft³
